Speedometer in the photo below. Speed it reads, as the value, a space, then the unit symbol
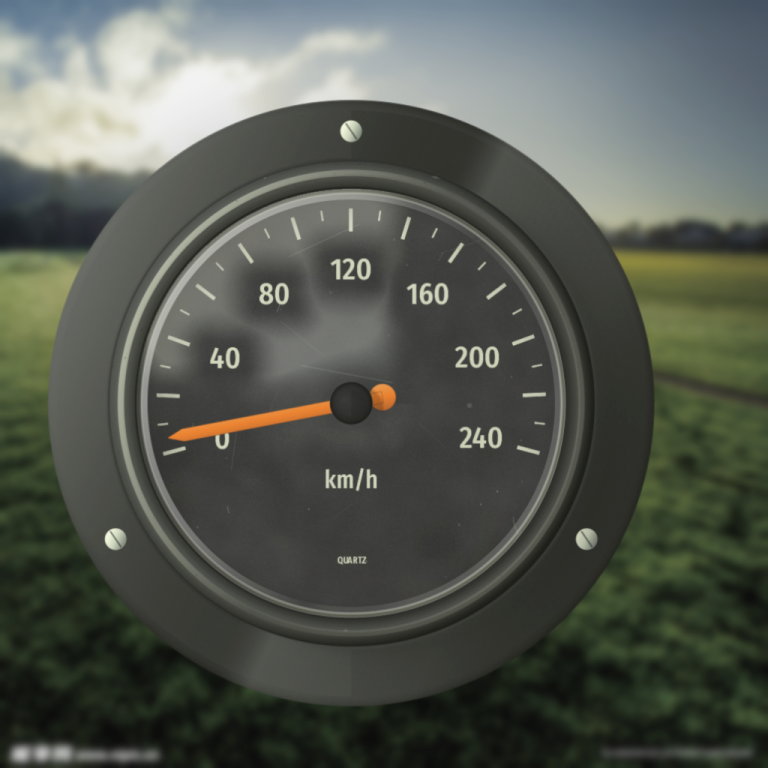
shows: 5 km/h
